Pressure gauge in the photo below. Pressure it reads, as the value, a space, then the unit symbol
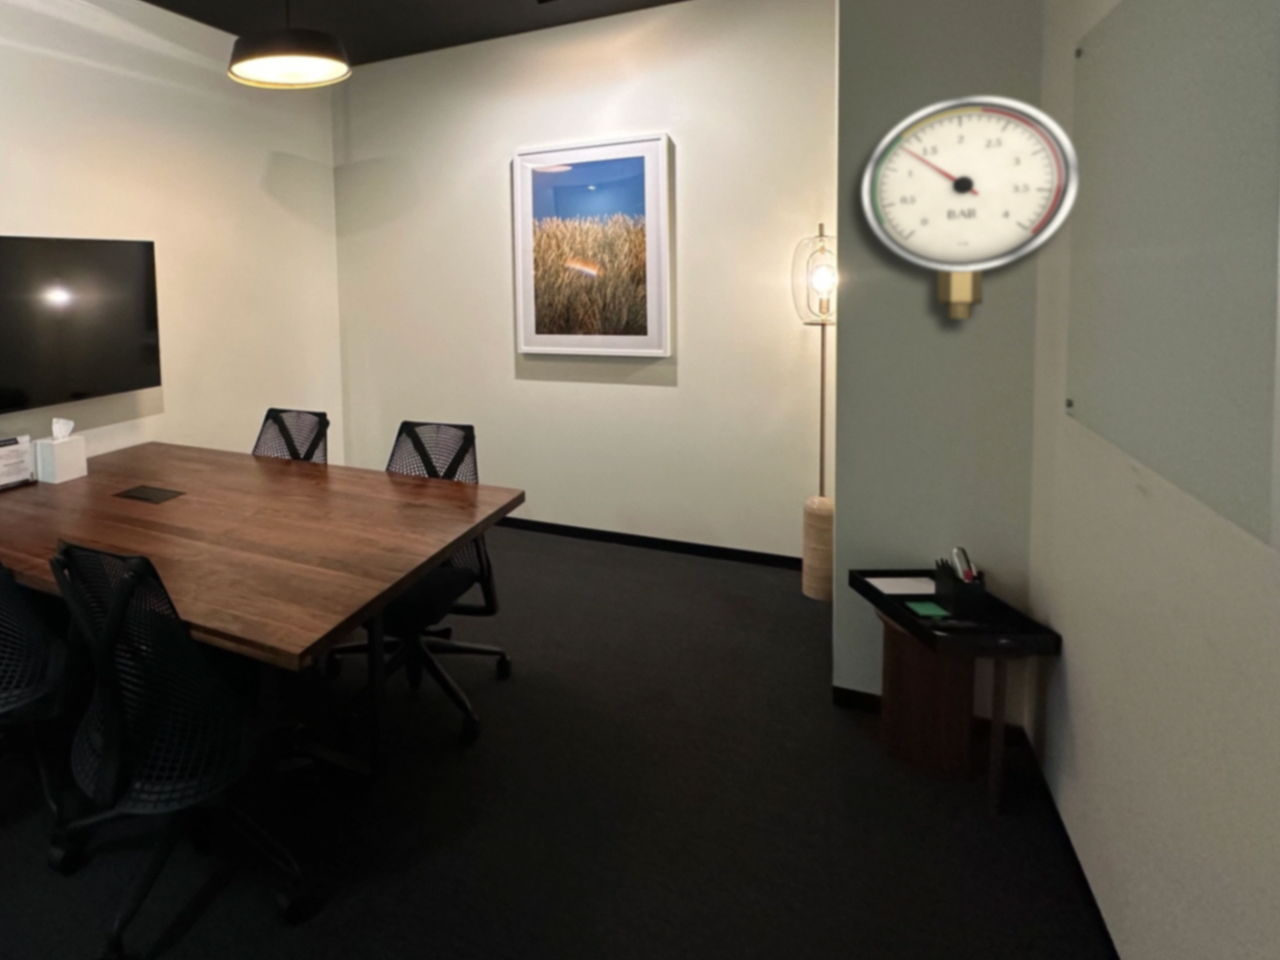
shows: 1.3 bar
